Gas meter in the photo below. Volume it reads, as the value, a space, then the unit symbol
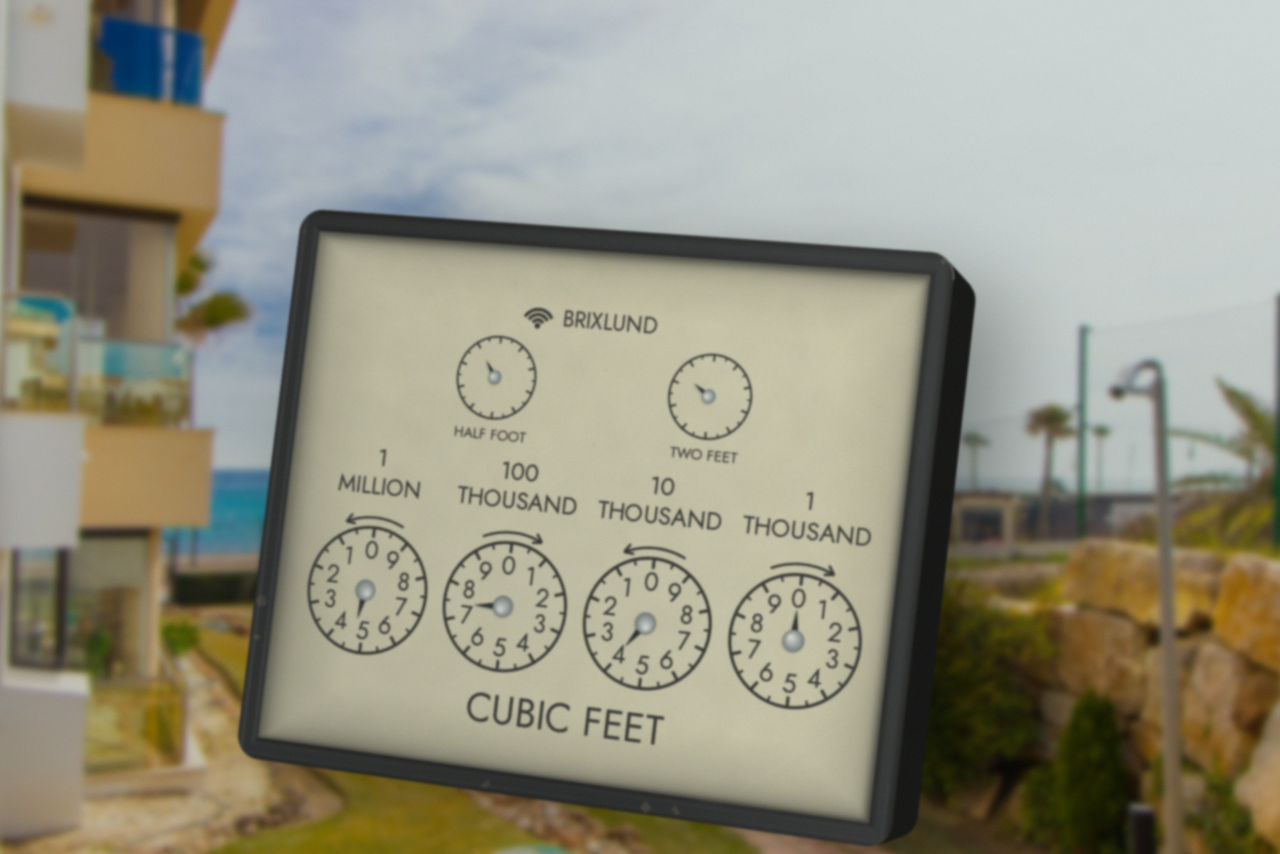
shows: 474000 ft³
